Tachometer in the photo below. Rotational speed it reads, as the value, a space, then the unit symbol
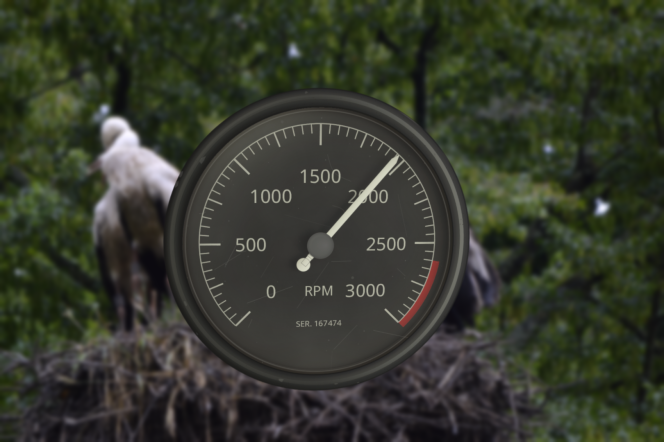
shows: 1950 rpm
